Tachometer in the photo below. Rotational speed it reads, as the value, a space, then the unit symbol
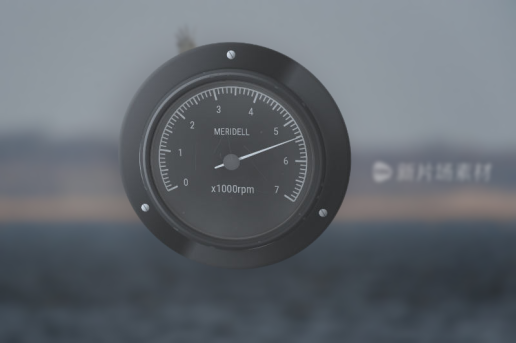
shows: 5400 rpm
